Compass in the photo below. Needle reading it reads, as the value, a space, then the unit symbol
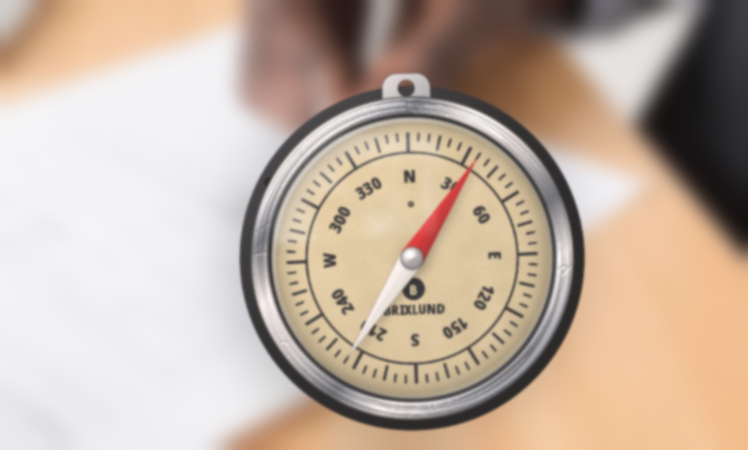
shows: 35 °
